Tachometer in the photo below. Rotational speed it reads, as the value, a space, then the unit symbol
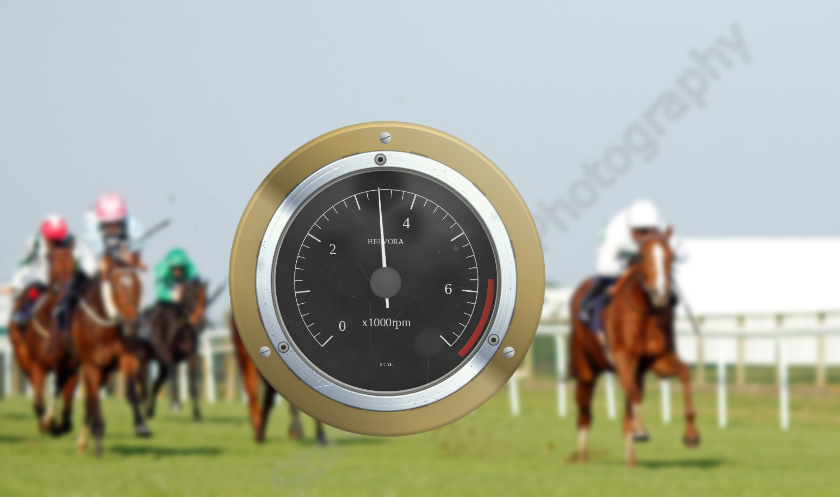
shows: 3400 rpm
